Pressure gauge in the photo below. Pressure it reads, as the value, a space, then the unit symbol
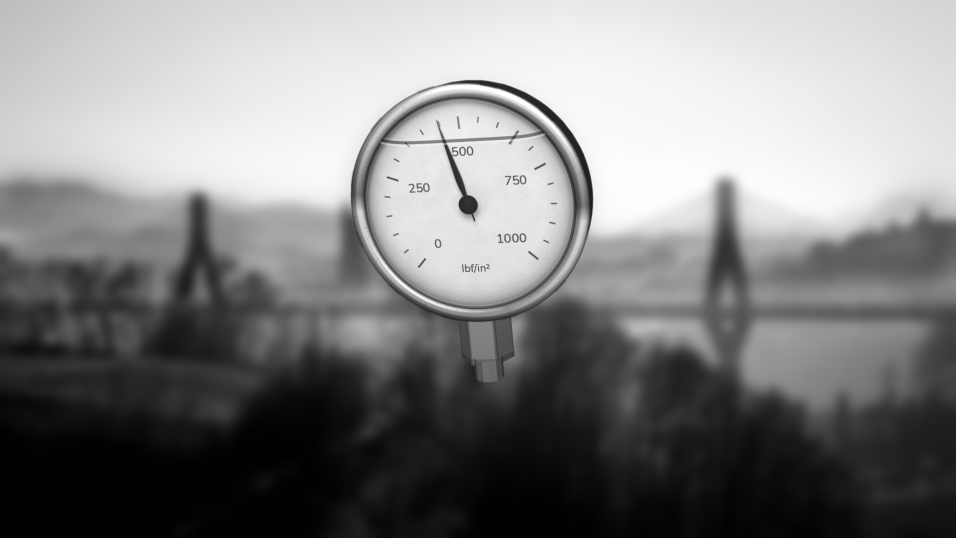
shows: 450 psi
